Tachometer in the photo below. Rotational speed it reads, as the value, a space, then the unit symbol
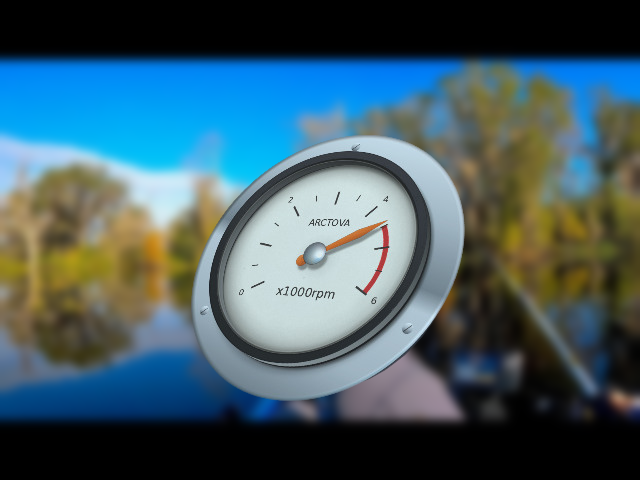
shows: 4500 rpm
